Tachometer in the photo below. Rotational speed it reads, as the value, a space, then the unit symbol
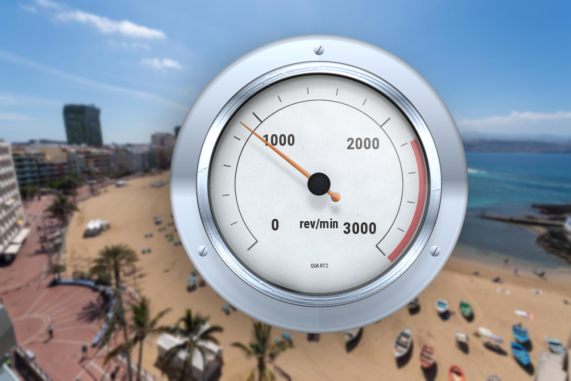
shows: 900 rpm
